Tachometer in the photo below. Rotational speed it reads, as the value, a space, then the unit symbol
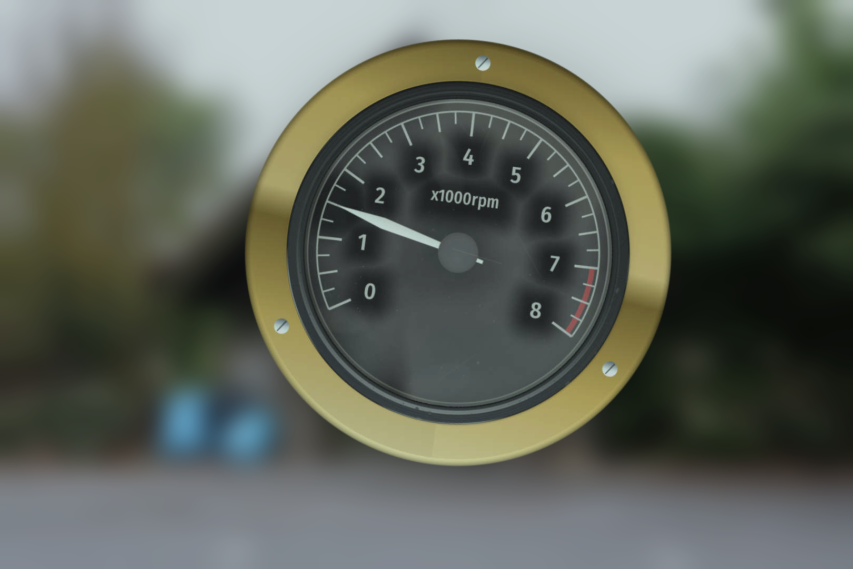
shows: 1500 rpm
